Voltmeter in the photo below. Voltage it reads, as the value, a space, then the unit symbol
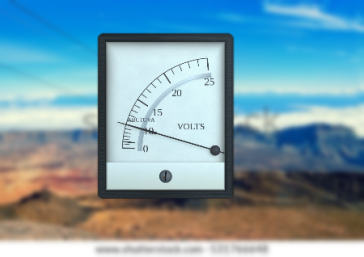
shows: 10 V
